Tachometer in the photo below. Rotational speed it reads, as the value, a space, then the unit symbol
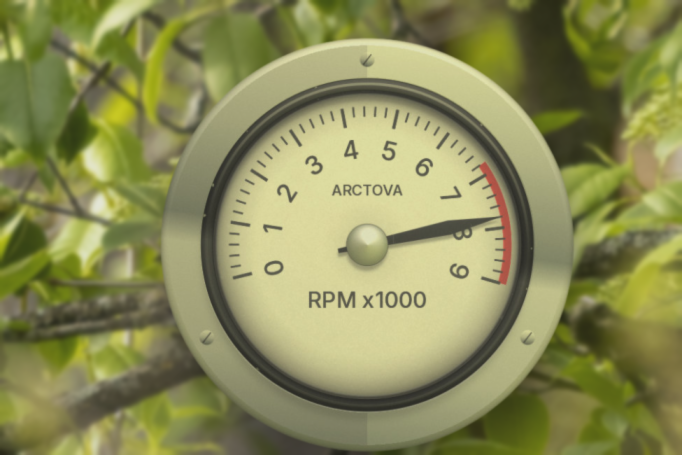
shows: 7800 rpm
